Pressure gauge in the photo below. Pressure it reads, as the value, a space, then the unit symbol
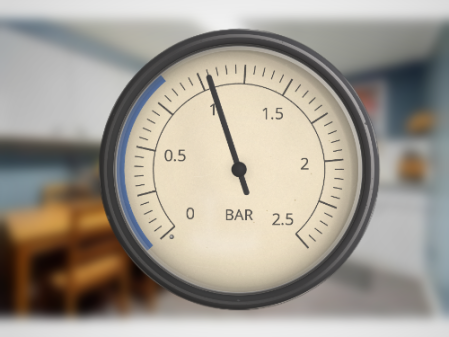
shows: 1.05 bar
